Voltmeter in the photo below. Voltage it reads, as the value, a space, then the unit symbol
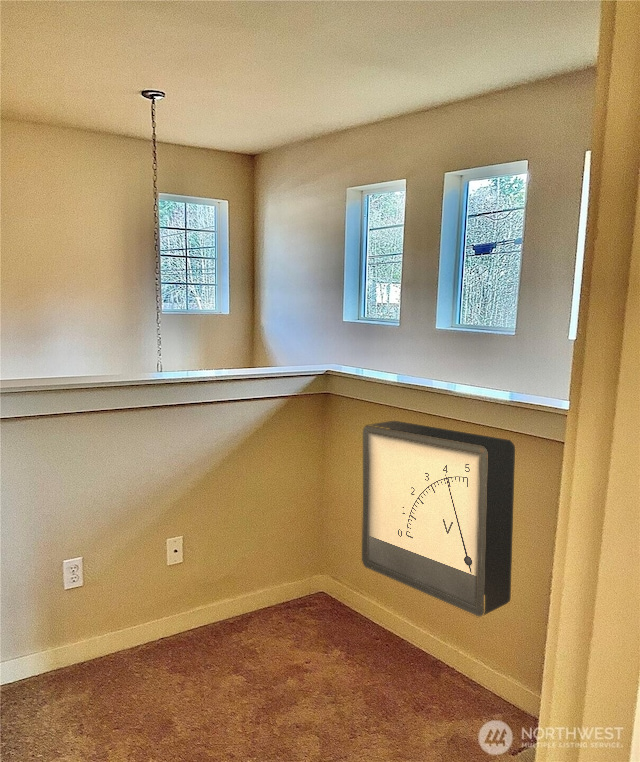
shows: 4 V
